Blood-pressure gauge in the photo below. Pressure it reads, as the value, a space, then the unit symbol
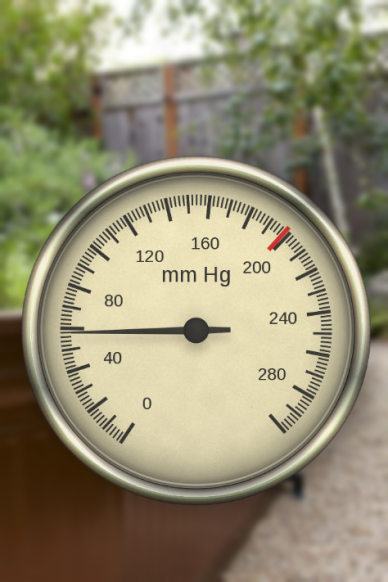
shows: 58 mmHg
